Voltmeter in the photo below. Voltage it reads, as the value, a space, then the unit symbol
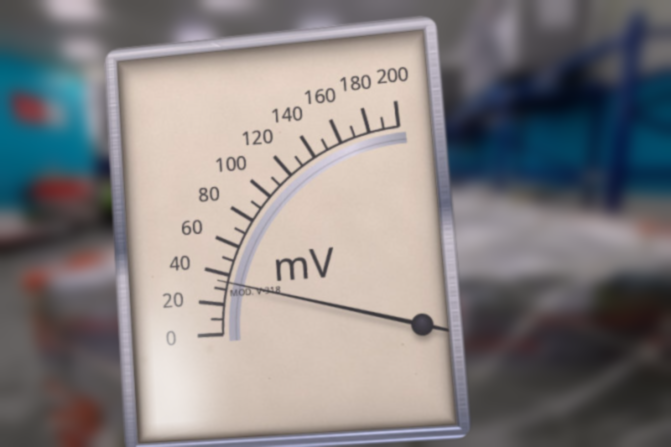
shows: 35 mV
